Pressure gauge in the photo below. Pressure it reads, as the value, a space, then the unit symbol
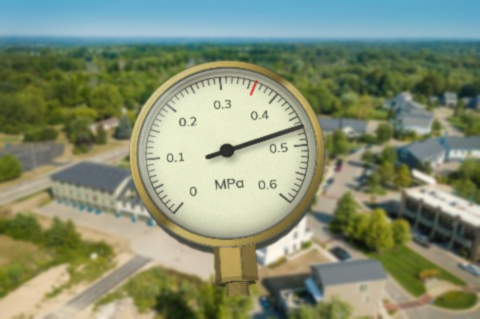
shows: 0.47 MPa
